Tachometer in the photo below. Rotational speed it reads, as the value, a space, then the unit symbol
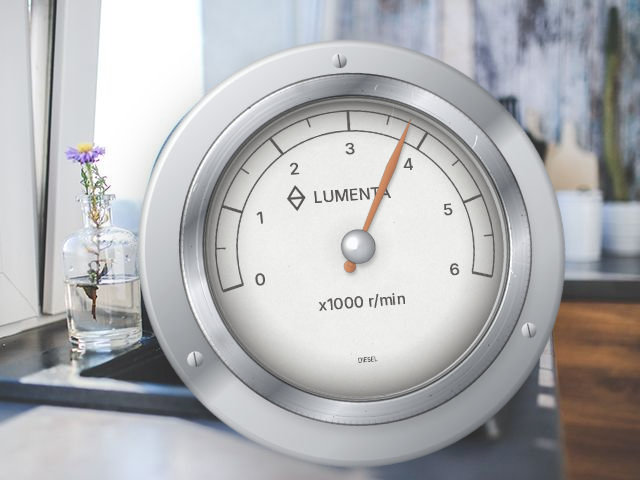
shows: 3750 rpm
